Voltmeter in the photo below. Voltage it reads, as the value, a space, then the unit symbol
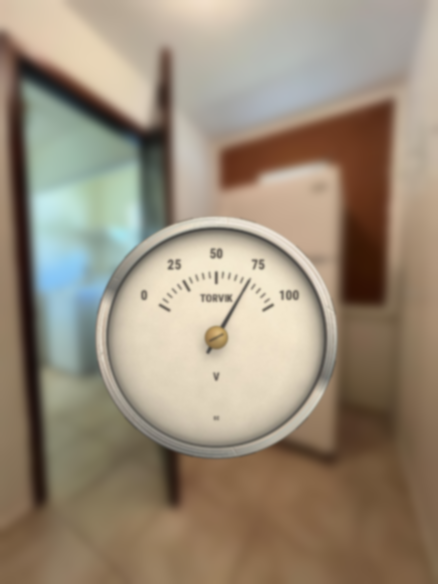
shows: 75 V
